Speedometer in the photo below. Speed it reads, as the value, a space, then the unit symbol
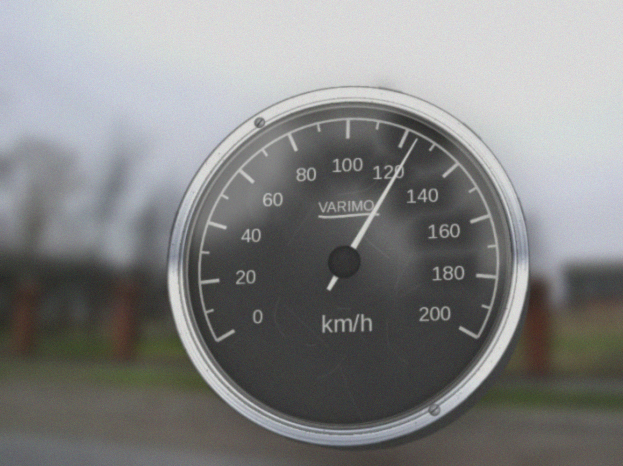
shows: 125 km/h
